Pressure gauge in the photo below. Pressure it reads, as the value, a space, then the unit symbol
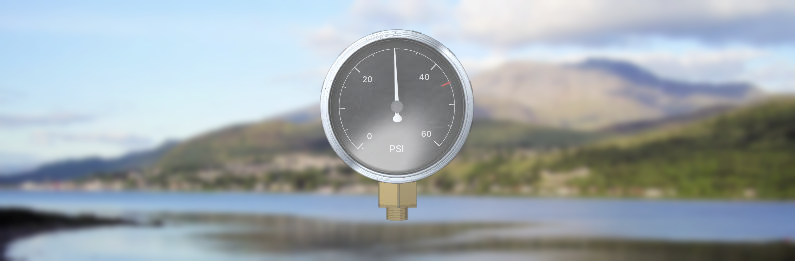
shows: 30 psi
